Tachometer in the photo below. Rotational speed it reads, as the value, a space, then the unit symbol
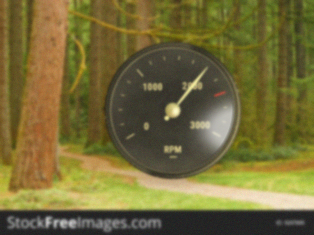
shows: 2000 rpm
